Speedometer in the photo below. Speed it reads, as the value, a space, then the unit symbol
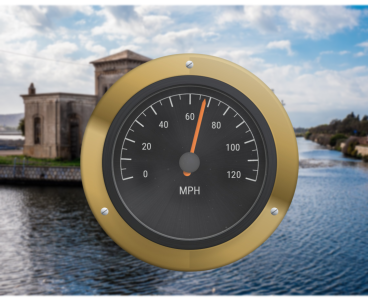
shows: 67.5 mph
